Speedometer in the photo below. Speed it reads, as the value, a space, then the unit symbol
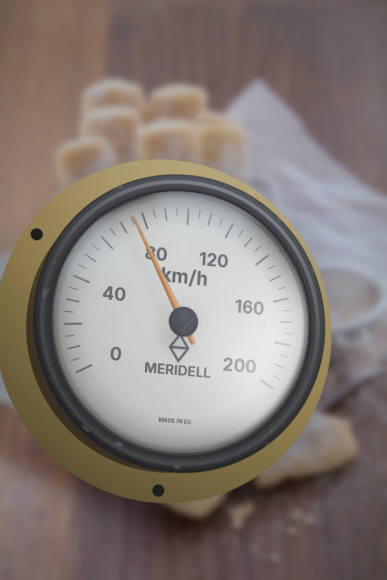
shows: 75 km/h
